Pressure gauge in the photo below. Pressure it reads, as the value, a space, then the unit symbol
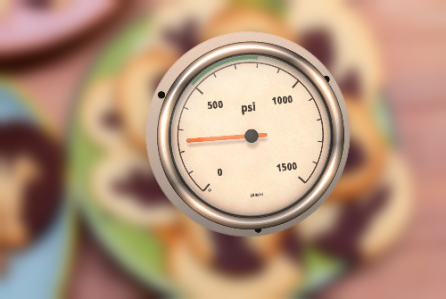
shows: 250 psi
